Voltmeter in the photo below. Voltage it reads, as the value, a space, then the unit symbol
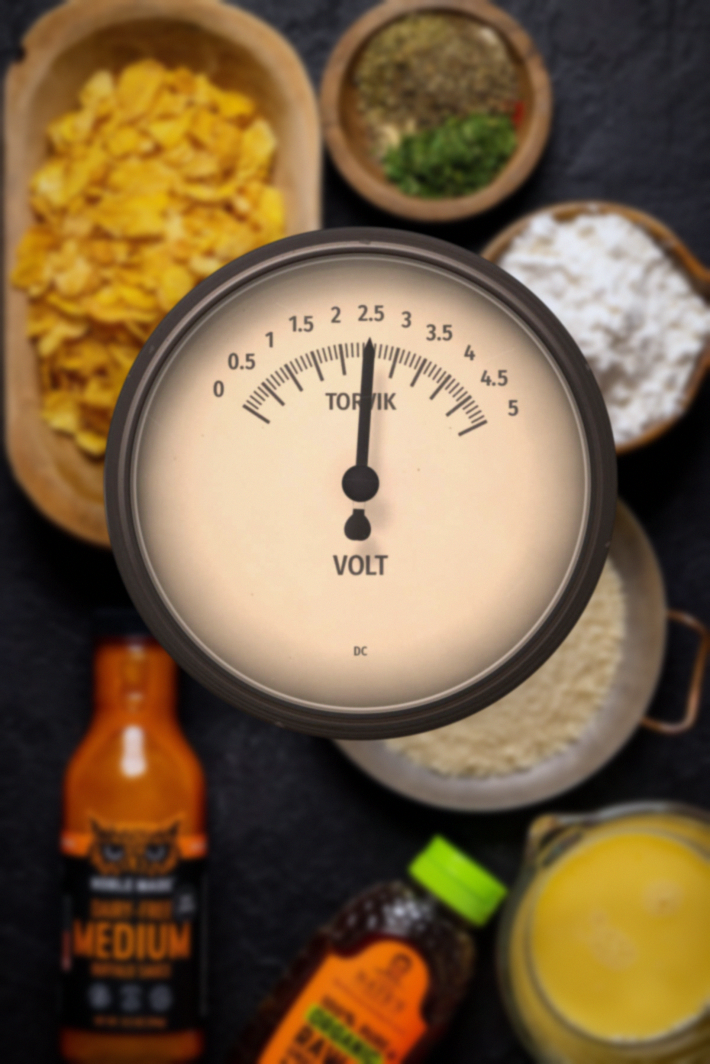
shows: 2.5 V
